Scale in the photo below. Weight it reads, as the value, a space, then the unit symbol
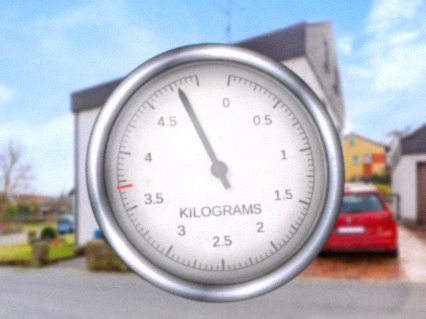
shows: 4.8 kg
